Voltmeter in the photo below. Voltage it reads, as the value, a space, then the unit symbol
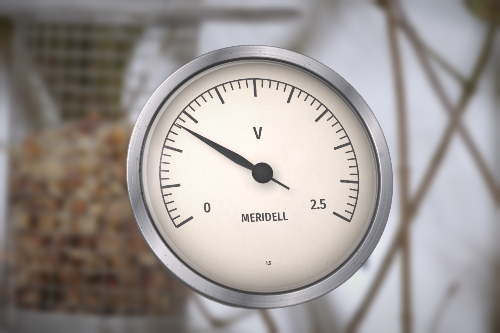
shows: 0.65 V
